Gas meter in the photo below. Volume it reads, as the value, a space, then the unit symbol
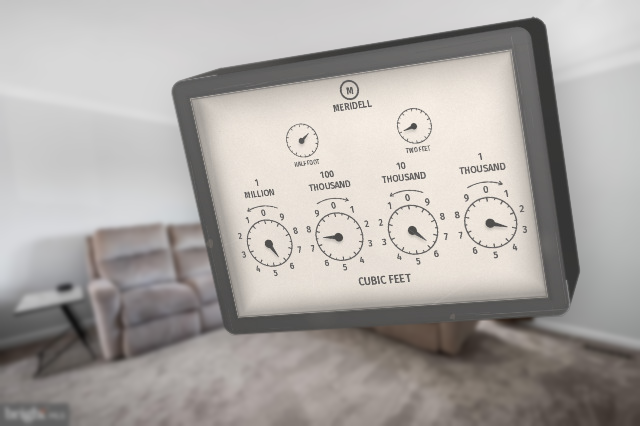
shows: 576300 ft³
